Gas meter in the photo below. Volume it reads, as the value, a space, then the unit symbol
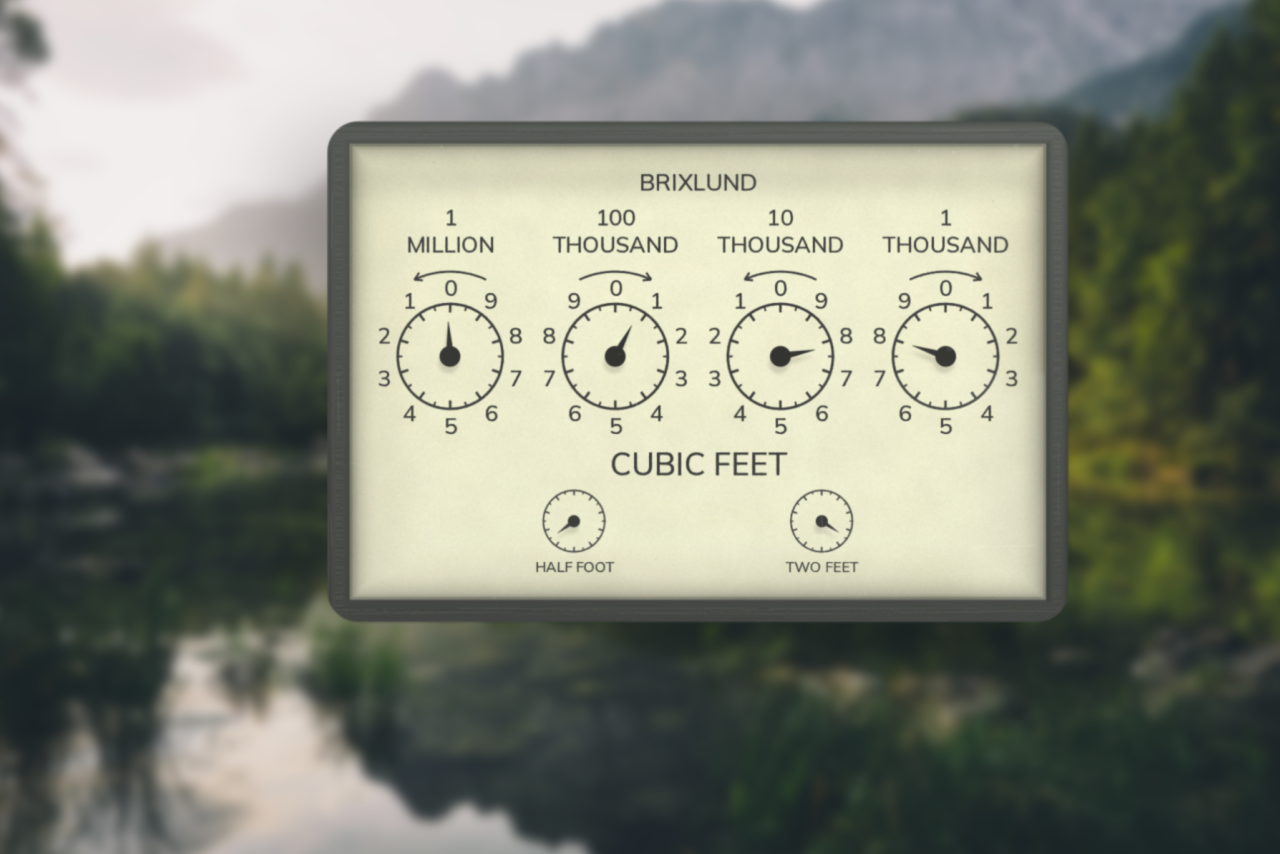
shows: 7800 ft³
